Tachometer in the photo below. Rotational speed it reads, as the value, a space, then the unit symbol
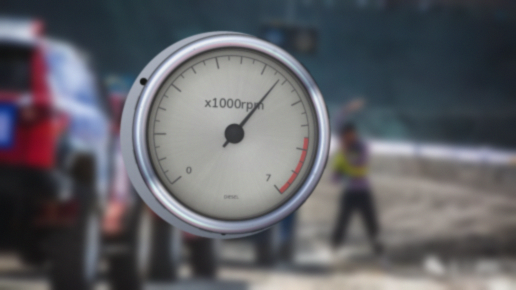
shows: 4375 rpm
